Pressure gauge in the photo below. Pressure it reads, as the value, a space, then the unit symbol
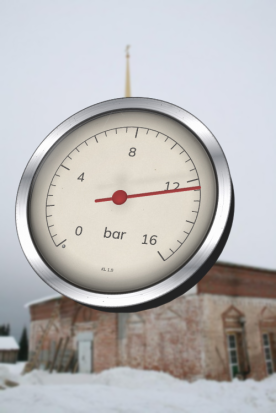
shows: 12.5 bar
